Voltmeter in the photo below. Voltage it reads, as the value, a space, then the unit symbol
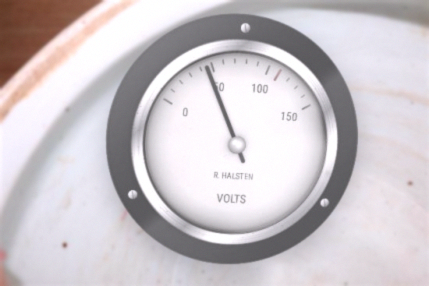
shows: 45 V
